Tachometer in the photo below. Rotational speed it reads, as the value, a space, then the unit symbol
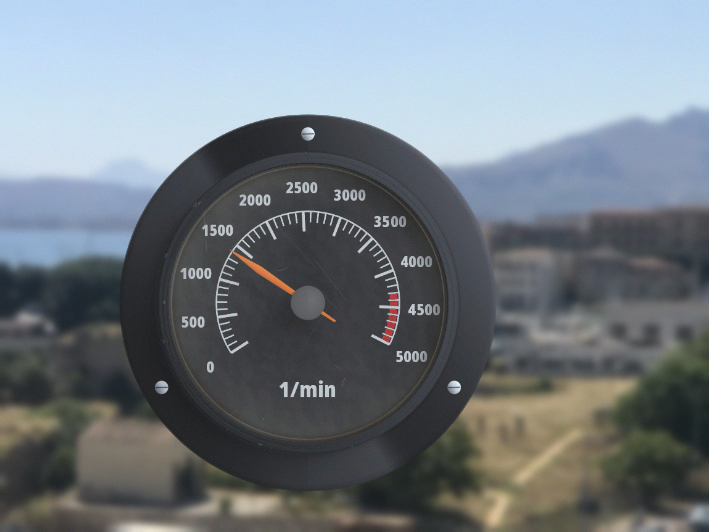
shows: 1400 rpm
